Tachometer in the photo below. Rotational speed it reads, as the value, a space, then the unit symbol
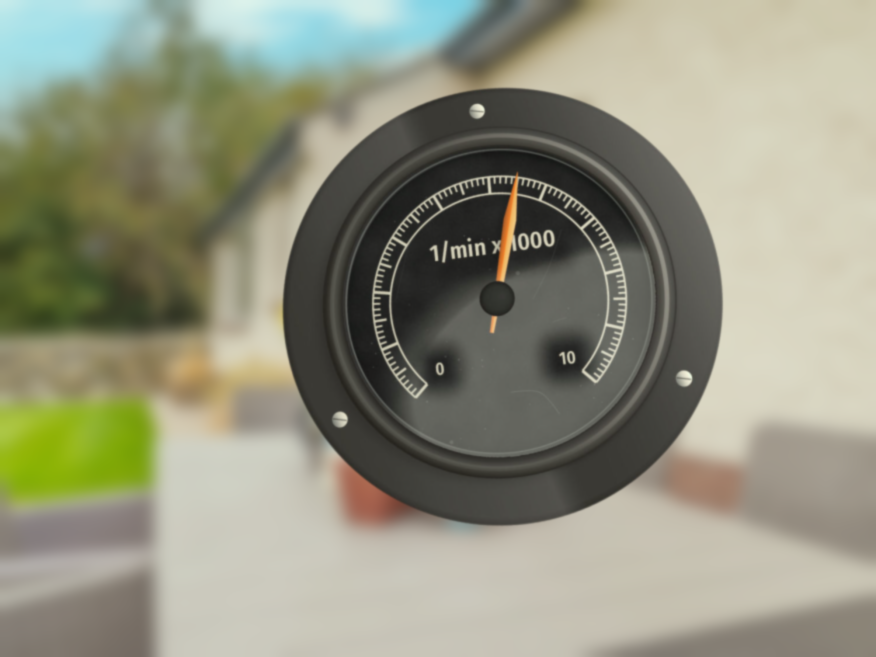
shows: 5500 rpm
